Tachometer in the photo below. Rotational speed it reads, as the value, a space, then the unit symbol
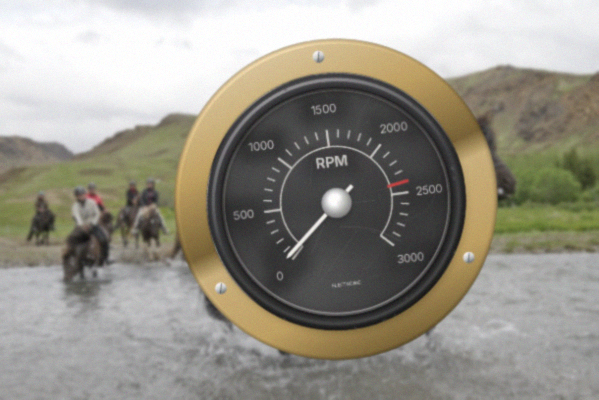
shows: 50 rpm
